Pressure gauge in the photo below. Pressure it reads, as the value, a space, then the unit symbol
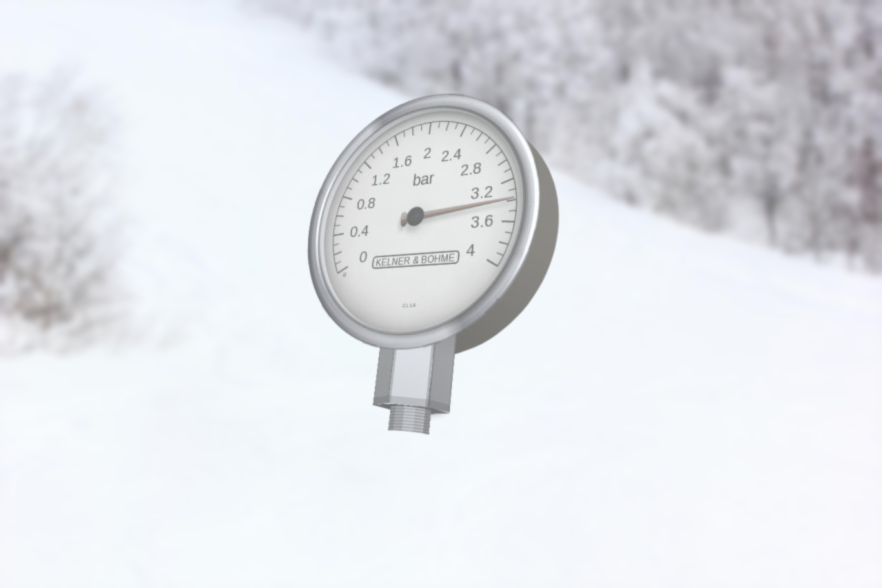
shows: 3.4 bar
